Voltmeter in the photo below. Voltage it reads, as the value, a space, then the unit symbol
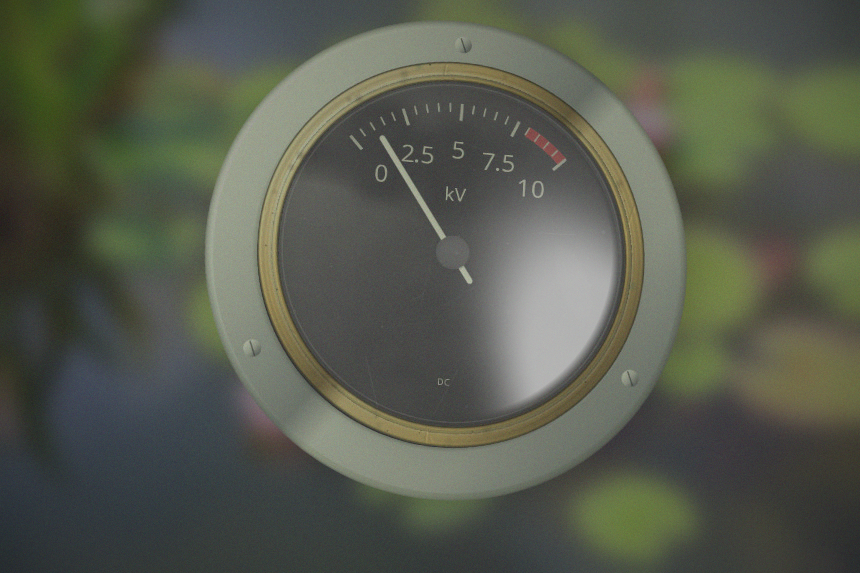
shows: 1 kV
